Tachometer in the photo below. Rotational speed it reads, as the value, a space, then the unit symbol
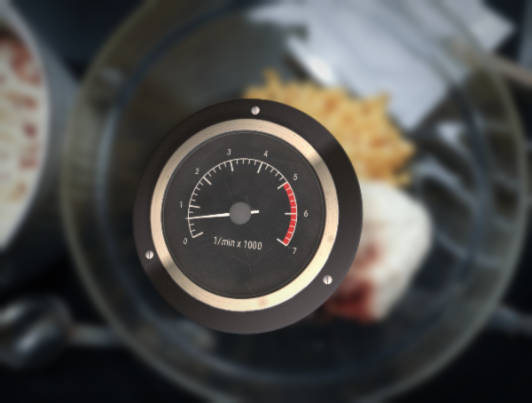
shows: 600 rpm
